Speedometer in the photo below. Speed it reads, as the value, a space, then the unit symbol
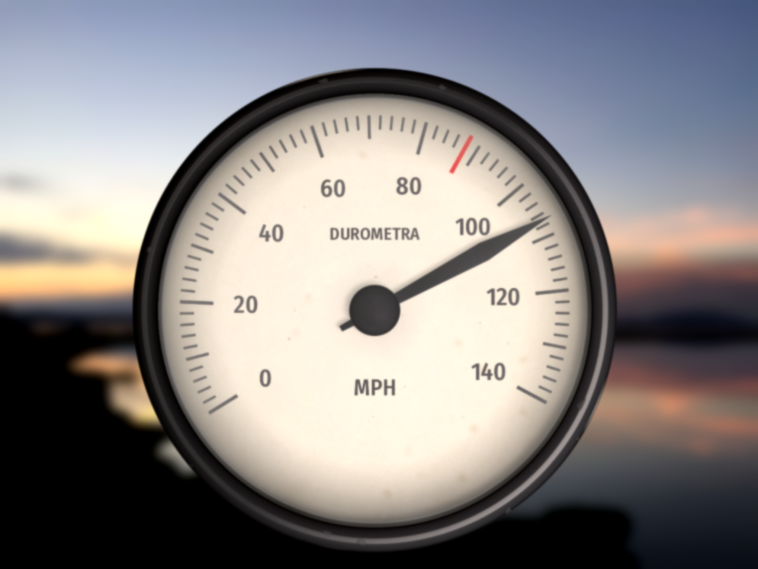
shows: 107 mph
